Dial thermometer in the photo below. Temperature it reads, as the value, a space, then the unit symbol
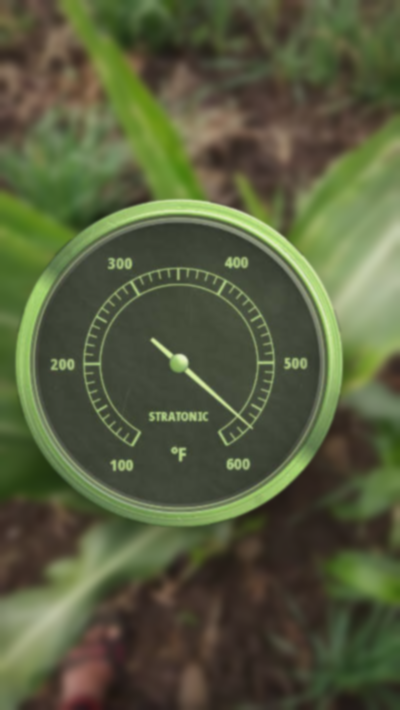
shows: 570 °F
